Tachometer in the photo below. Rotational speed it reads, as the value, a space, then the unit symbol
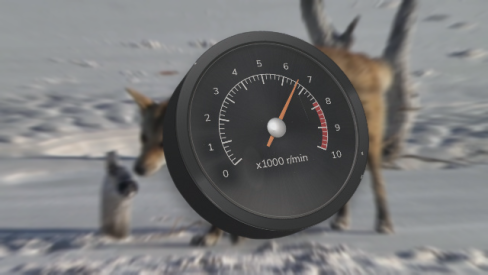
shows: 6600 rpm
